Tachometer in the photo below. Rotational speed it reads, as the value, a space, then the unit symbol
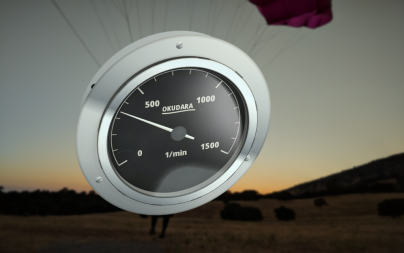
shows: 350 rpm
